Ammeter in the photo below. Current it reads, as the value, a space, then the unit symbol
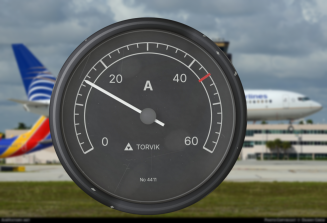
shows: 15 A
